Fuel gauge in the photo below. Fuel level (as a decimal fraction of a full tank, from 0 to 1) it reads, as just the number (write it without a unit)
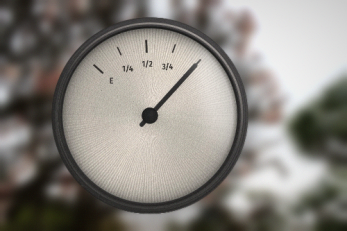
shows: 1
